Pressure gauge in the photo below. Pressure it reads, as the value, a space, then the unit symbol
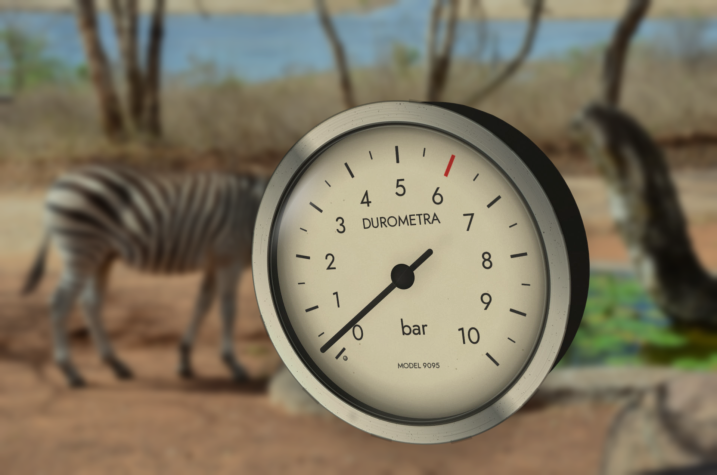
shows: 0.25 bar
